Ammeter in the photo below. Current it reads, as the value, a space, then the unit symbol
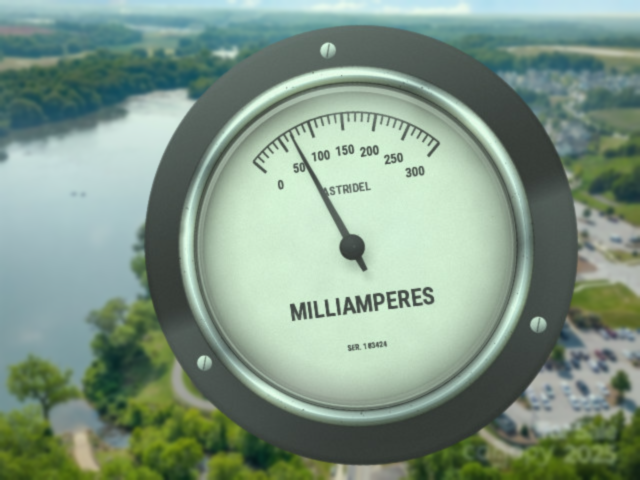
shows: 70 mA
